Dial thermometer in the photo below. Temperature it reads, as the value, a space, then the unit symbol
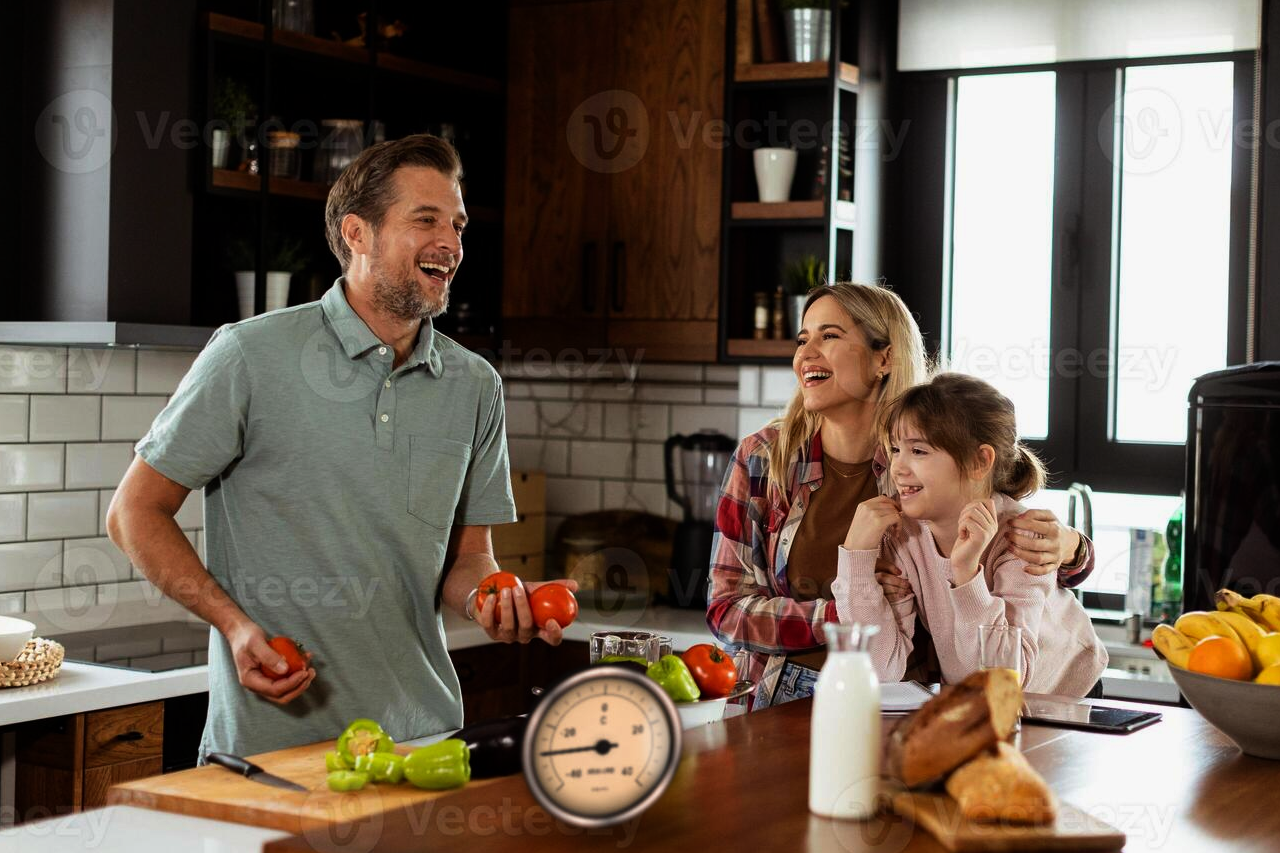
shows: -28 °C
